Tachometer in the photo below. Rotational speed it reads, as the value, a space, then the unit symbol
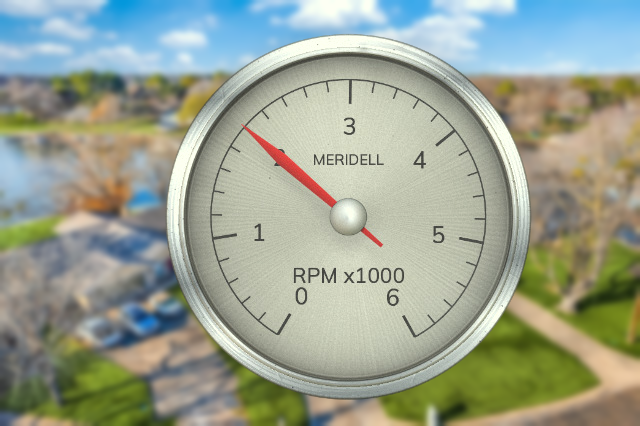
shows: 2000 rpm
